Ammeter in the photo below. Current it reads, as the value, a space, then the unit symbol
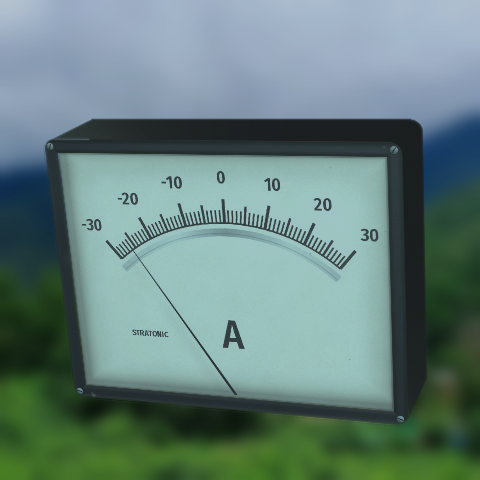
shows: -25 A
